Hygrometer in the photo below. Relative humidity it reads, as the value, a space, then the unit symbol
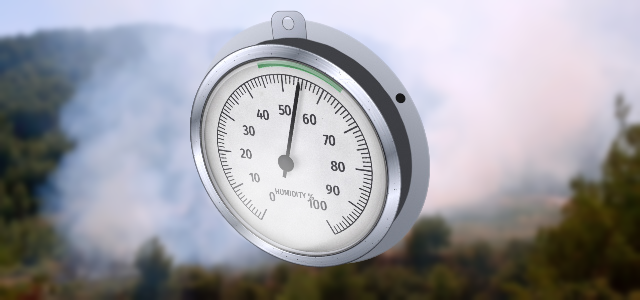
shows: 55 %
